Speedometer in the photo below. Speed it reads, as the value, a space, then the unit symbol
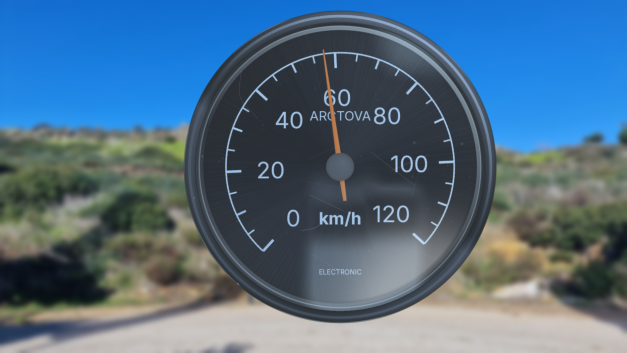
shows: 57.5 km/h
